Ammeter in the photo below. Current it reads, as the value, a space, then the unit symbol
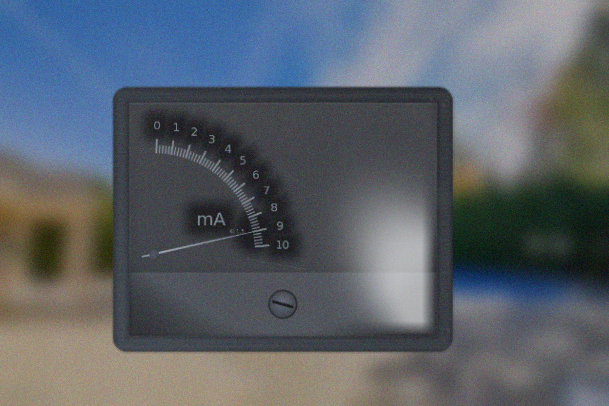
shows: 9 mA
